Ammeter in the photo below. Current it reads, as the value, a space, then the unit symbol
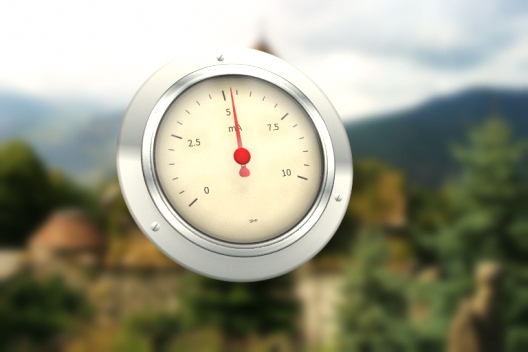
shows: 5.25 mA
